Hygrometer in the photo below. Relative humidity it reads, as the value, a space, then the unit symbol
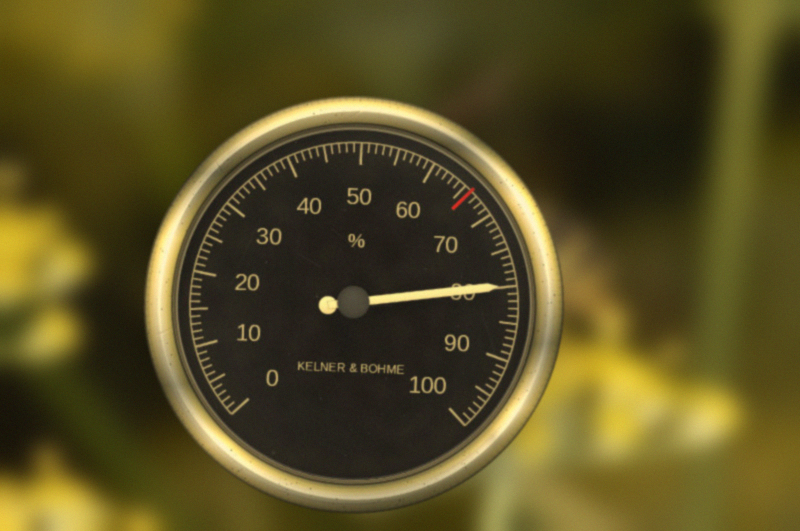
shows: 80 %
